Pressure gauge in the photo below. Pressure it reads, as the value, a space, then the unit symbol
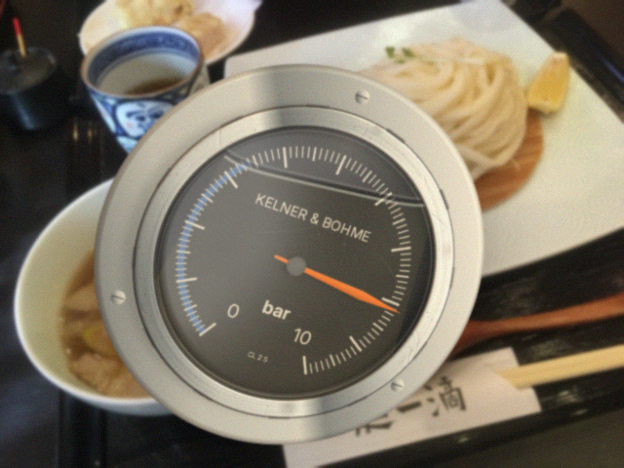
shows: 8.1 bar
